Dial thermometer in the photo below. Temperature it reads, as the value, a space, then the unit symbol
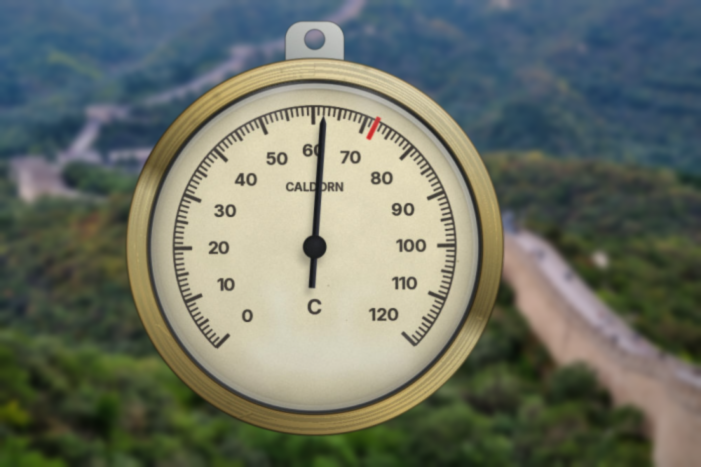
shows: 62 °C
